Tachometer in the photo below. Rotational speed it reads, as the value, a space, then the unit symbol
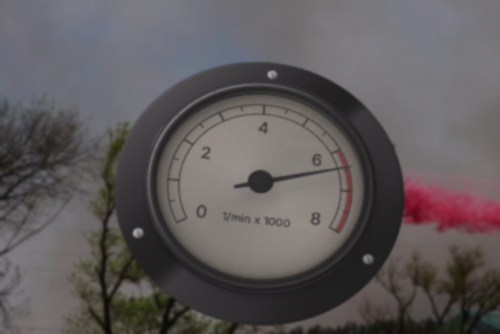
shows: 6500 rpm
